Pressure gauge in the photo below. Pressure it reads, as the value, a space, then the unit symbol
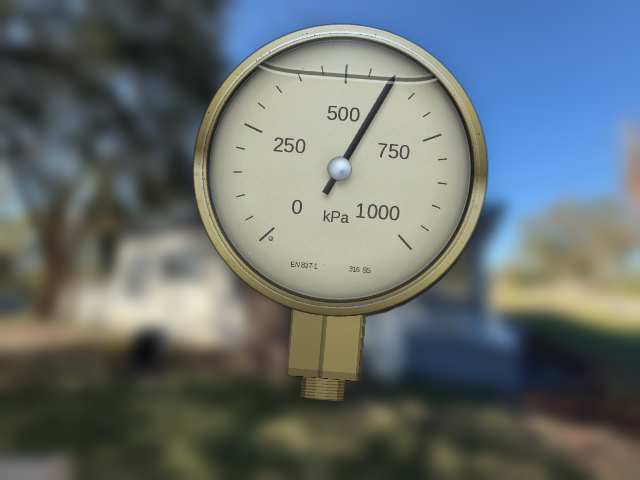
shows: 600 kPa
